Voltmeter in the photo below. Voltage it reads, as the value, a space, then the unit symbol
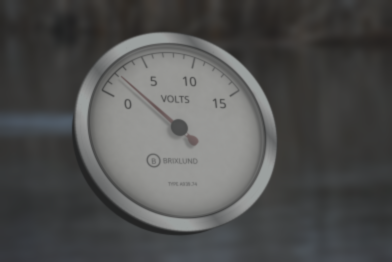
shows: 2 V
